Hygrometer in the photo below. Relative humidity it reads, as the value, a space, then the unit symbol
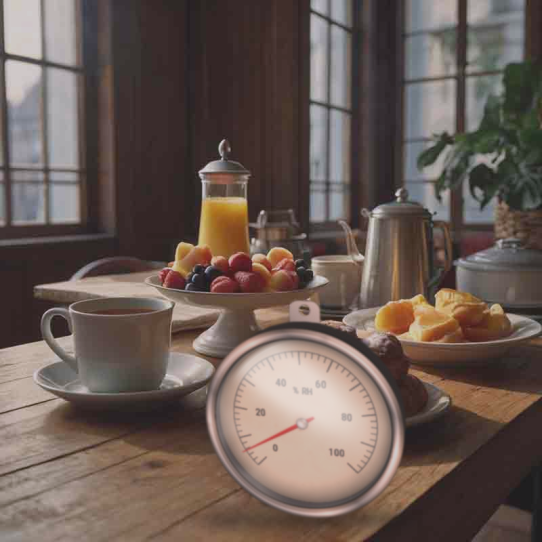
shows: 6 %
